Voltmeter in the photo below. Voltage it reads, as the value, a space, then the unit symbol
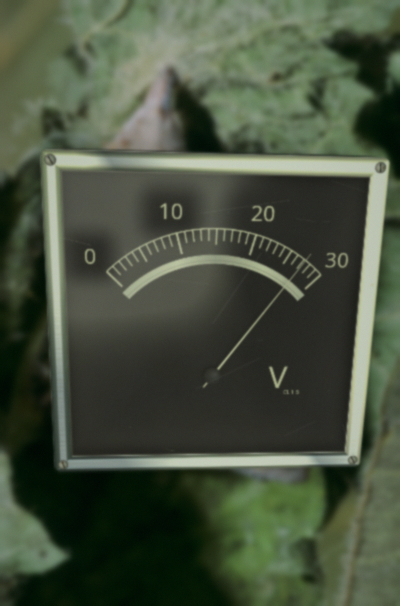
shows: 27 V
